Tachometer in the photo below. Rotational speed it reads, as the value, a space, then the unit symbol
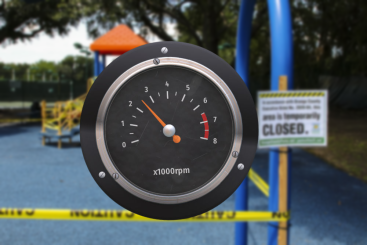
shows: 2500 rpm
